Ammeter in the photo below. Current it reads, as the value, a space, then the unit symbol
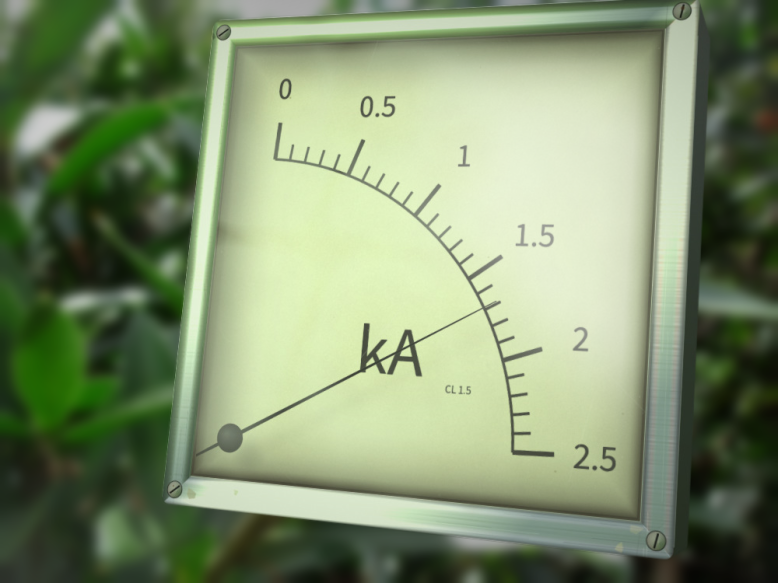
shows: 1.7 kA
